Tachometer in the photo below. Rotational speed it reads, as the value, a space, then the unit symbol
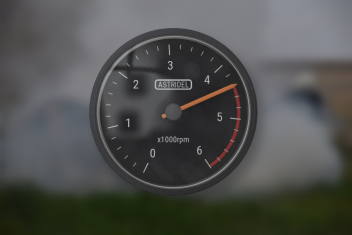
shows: 4400 rpm
